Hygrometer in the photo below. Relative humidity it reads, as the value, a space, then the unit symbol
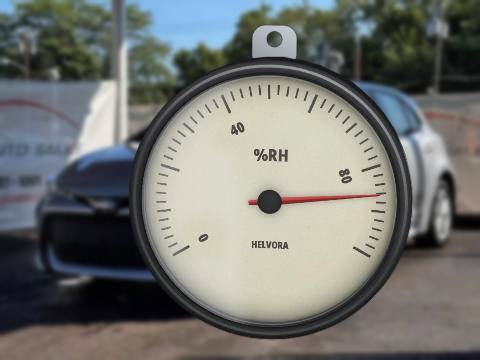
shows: 86 %
